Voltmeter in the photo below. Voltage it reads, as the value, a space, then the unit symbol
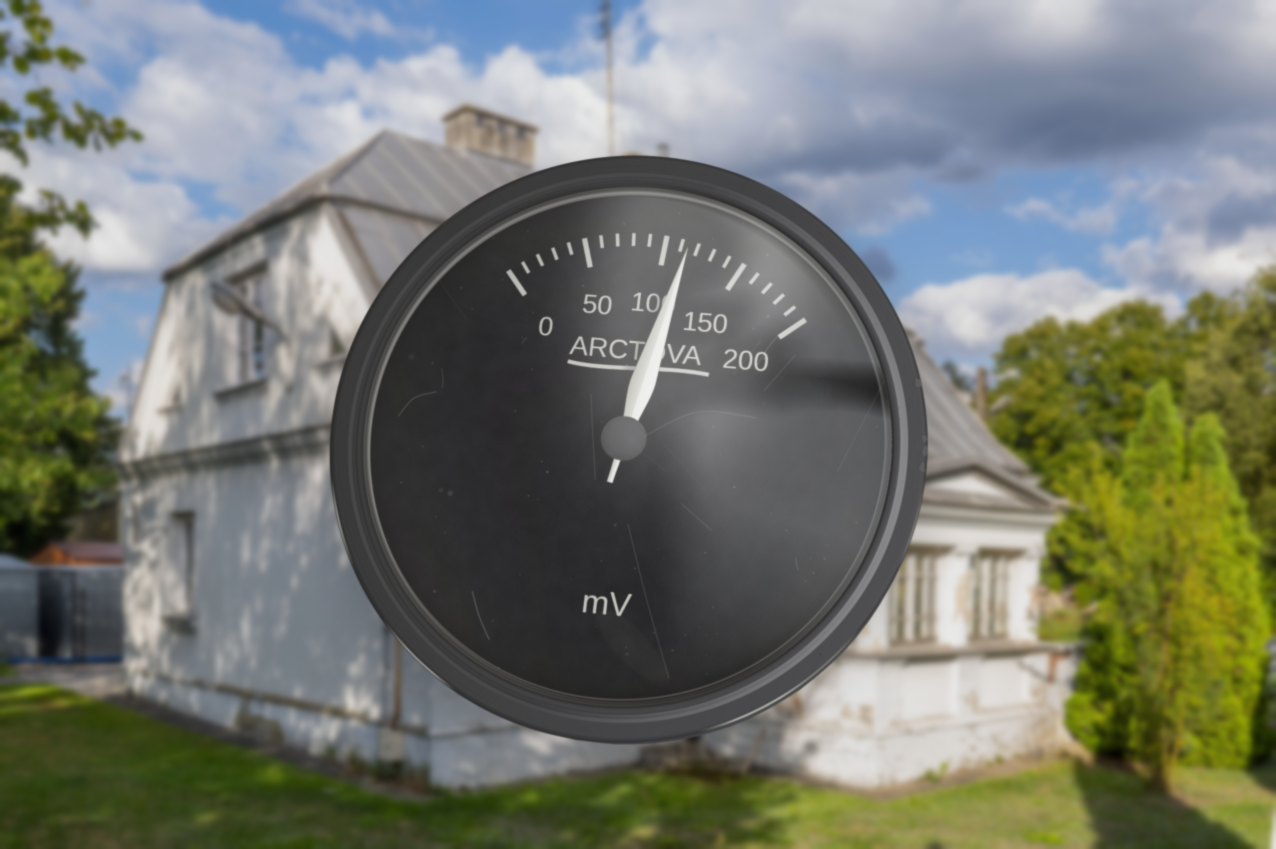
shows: 115 mV
